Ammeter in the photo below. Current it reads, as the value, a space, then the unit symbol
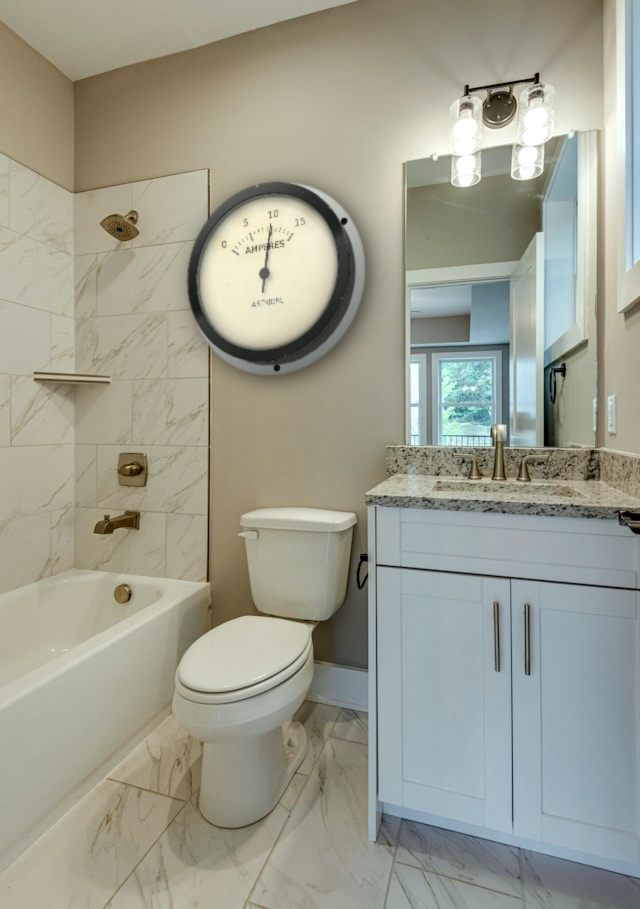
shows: 10 A
